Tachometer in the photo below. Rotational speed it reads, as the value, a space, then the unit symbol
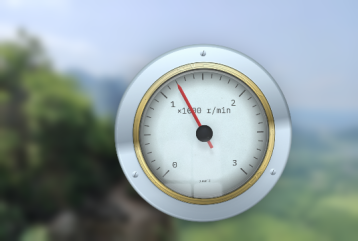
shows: 1200 rpm
